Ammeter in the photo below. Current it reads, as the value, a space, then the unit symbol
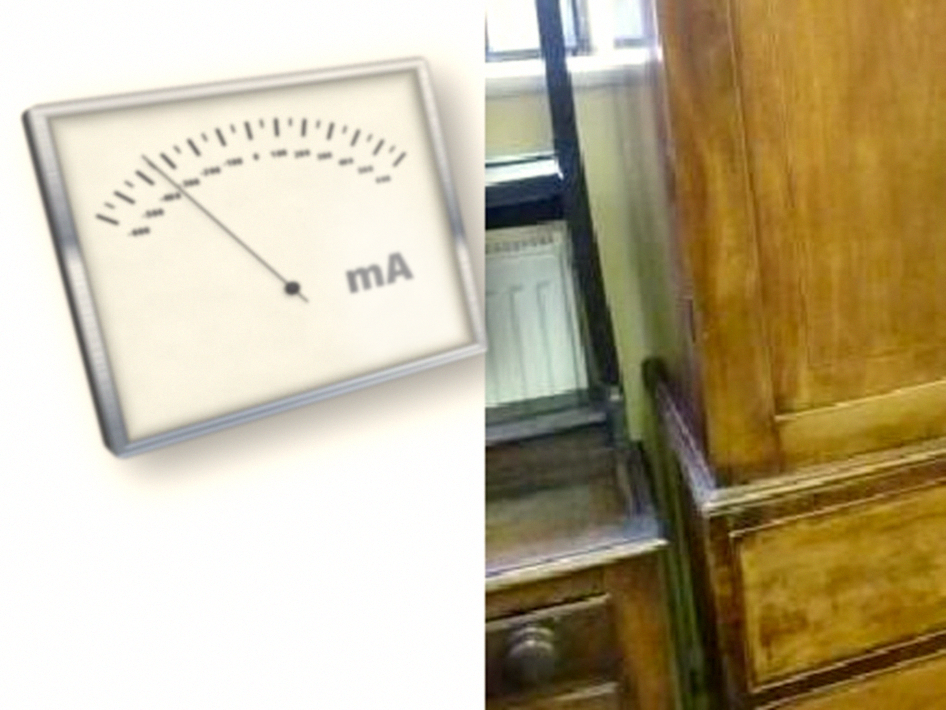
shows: -350 mA
